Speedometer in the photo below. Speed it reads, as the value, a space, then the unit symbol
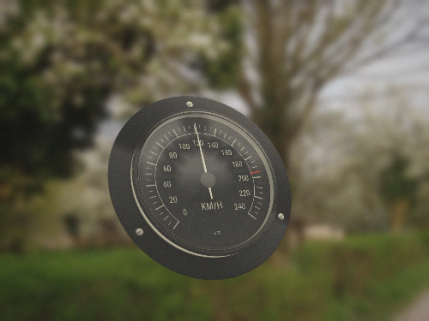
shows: 120 km/h
